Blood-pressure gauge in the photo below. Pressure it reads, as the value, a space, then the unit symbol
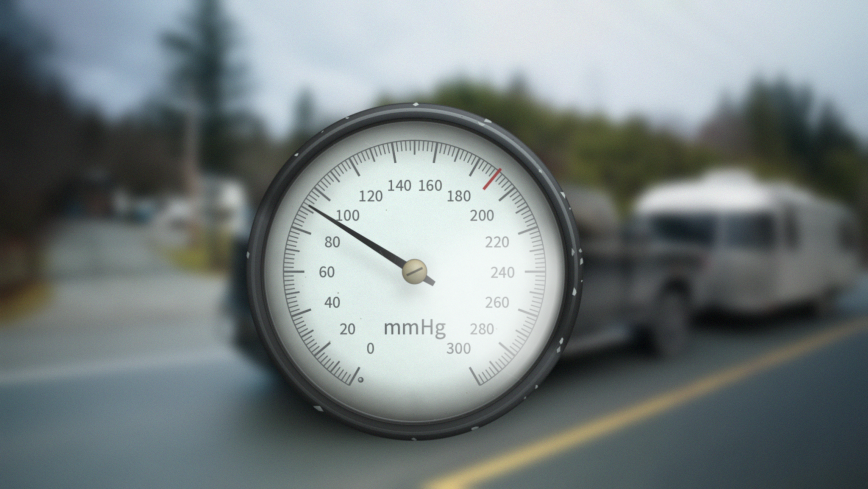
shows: 92 mmHg
